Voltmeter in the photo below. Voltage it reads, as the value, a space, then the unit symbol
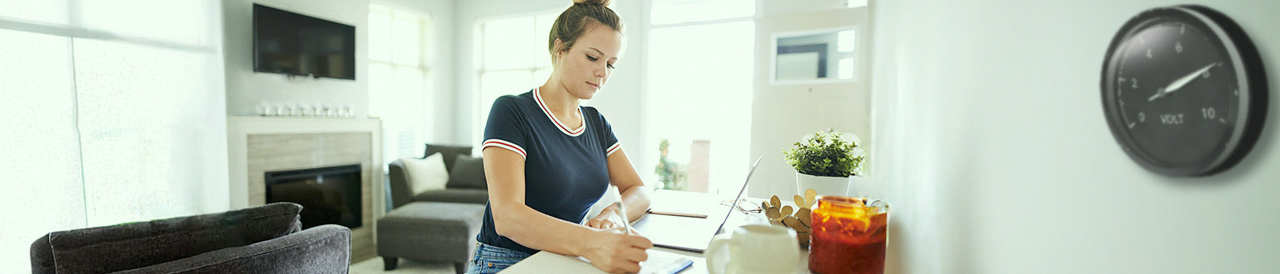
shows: 8 V
